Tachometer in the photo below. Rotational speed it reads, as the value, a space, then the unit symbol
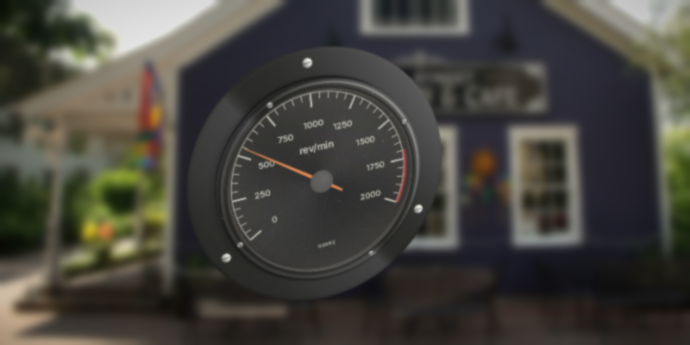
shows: 550 rpm
